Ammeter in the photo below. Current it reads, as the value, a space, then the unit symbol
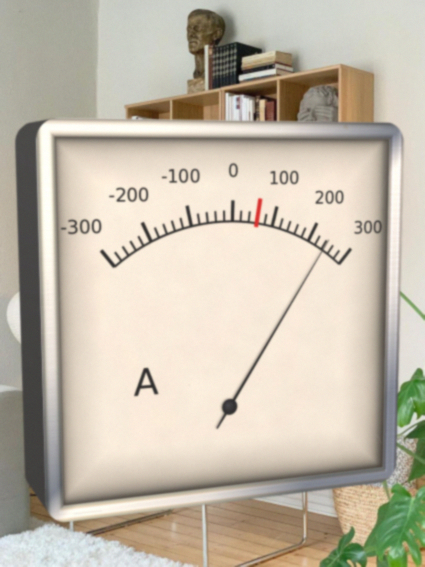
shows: 240 A
